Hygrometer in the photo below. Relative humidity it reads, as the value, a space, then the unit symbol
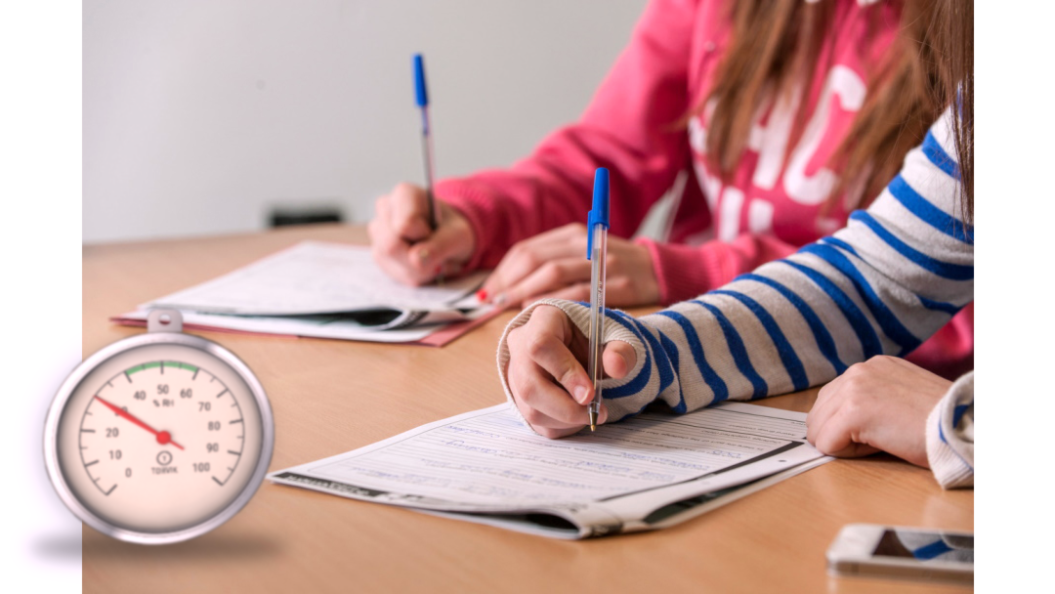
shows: 30 %
